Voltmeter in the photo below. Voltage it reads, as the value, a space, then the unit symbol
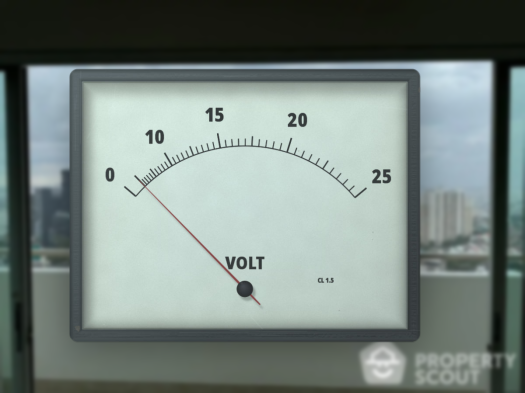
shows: 5 V
